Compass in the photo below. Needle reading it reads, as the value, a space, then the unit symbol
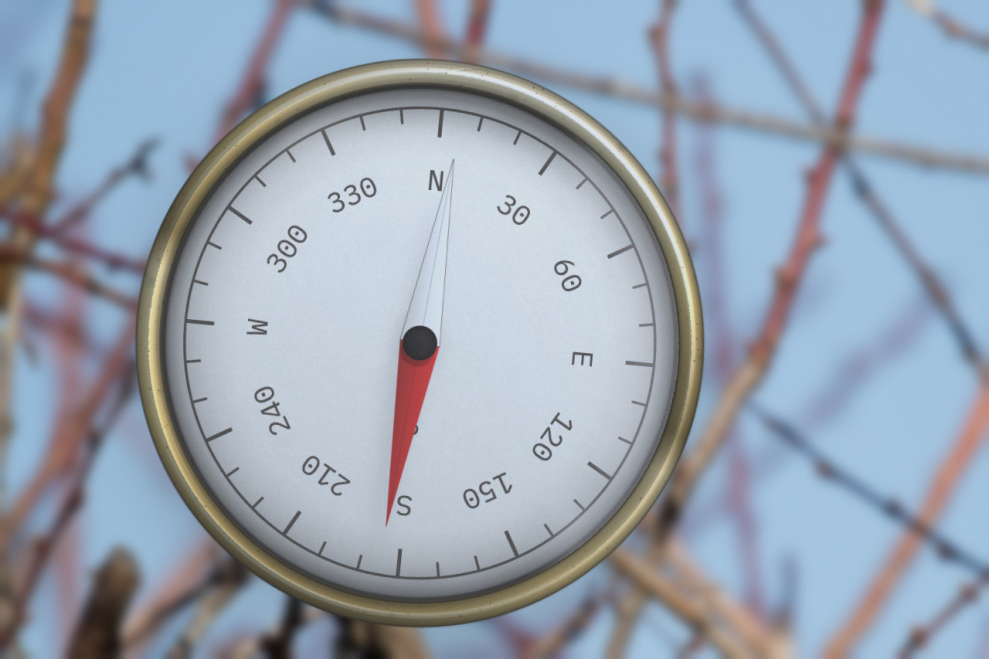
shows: 185 °
